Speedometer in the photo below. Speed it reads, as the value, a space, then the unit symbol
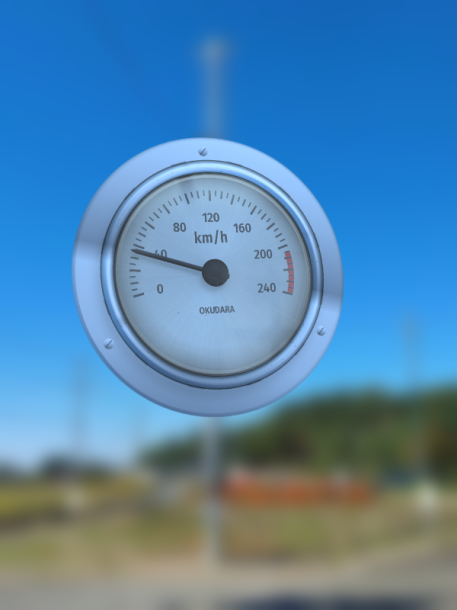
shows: 35 km/h
